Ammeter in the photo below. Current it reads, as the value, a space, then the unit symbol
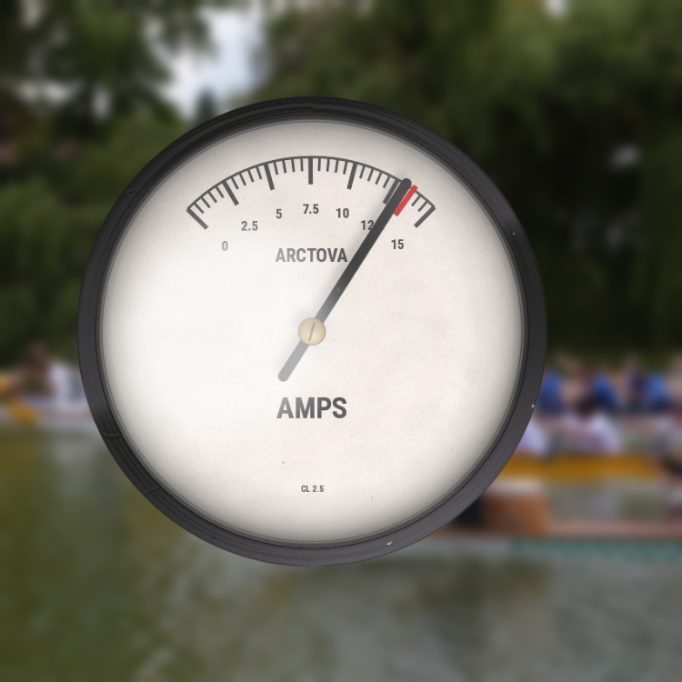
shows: 13 A
